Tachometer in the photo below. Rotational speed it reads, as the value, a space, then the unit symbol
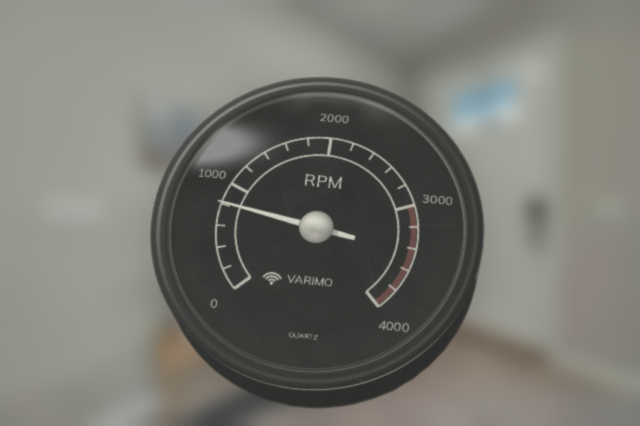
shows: 800 rpm
